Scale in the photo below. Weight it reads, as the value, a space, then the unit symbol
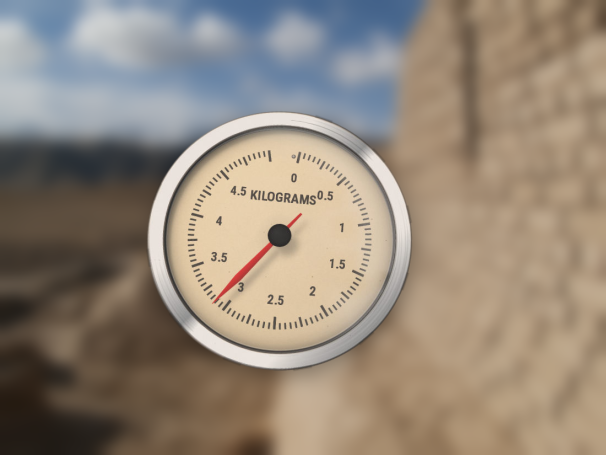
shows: 3.1 kg
